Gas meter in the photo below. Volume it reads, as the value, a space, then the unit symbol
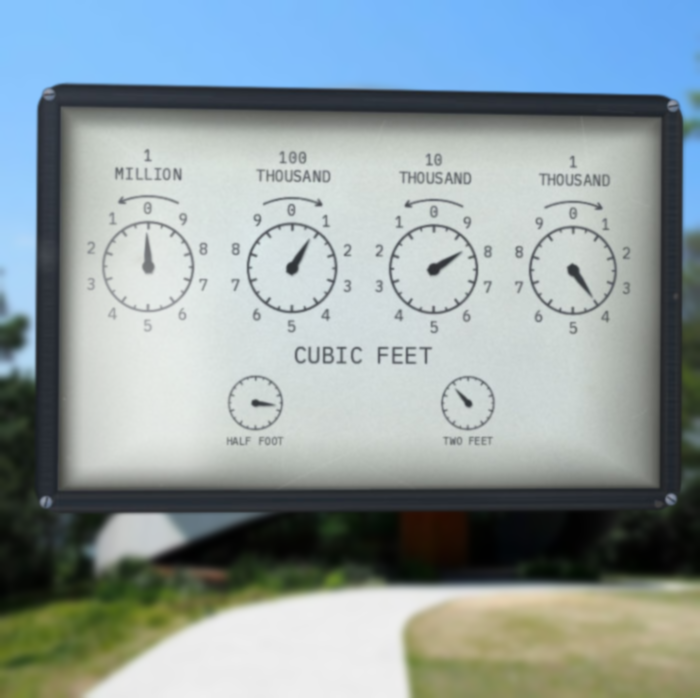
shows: 8400 ft³
